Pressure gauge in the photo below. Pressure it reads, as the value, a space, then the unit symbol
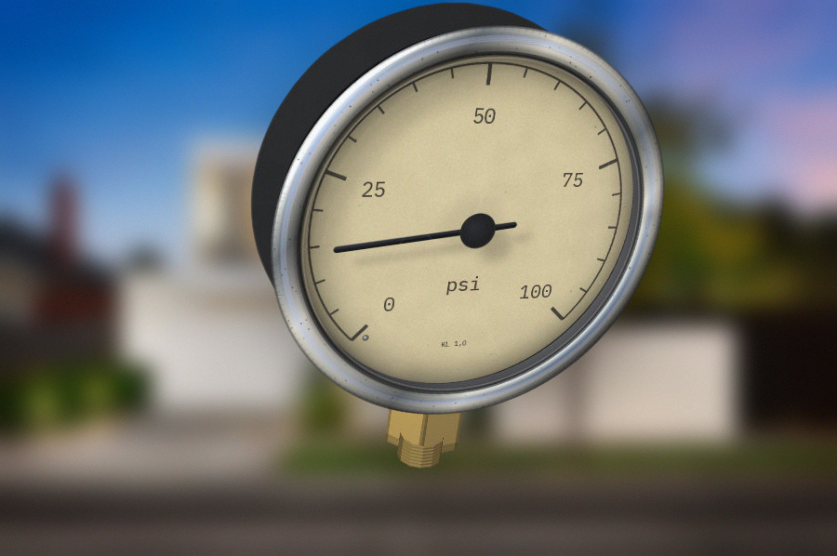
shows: 15 psi
